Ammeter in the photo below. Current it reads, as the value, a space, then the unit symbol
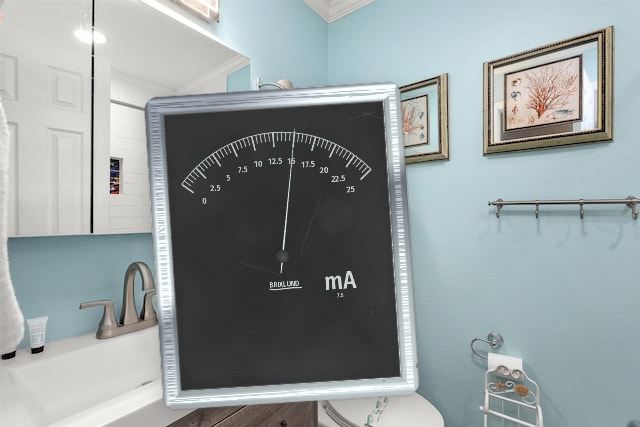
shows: 15 mA
